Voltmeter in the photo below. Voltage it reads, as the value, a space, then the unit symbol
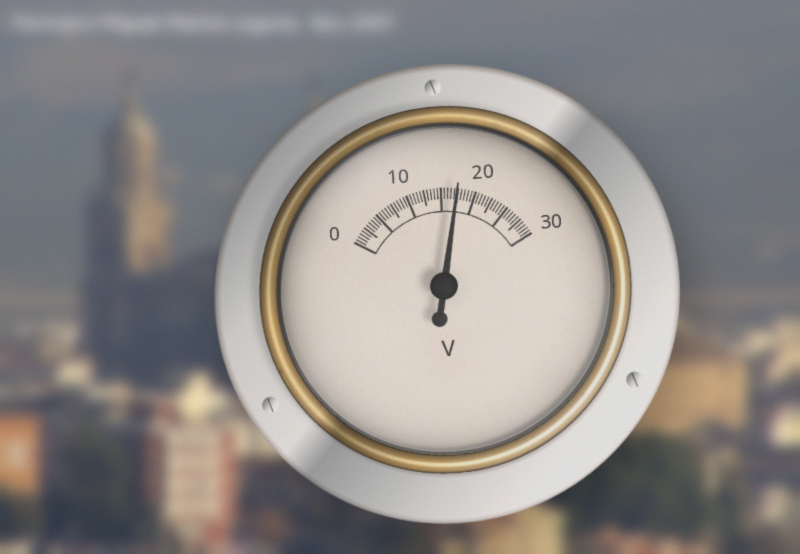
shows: 17.5 V
